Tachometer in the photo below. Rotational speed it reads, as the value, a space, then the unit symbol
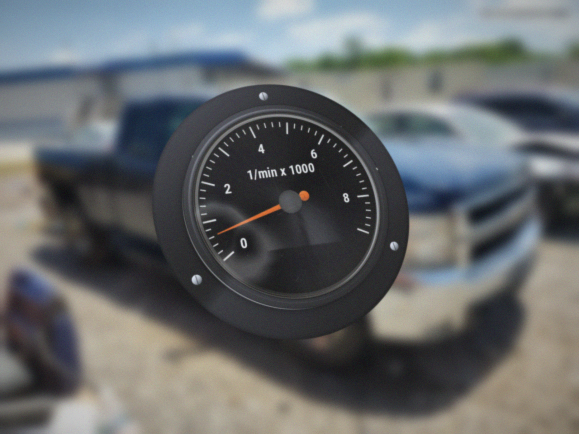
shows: 600 rpm
